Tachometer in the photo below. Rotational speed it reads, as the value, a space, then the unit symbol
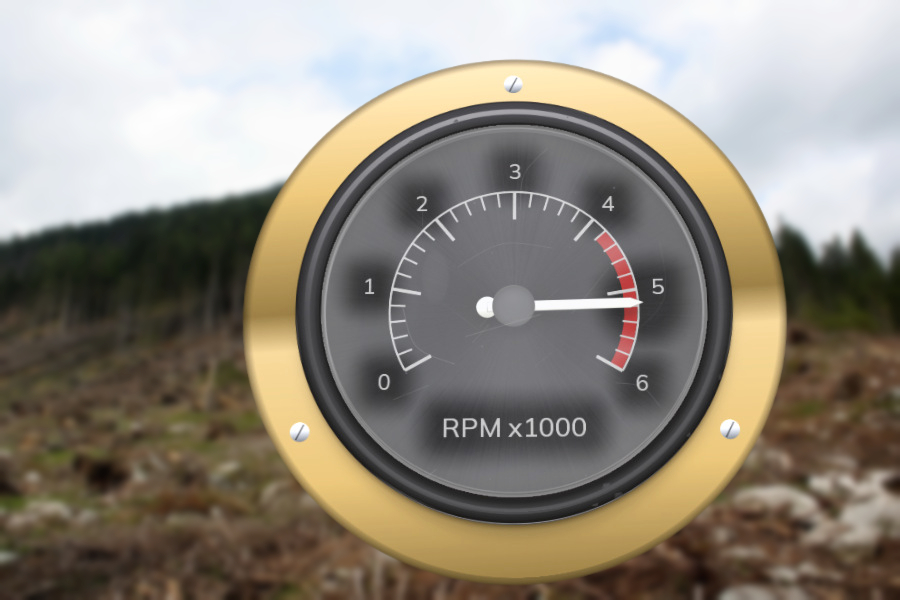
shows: 5200 rpm
